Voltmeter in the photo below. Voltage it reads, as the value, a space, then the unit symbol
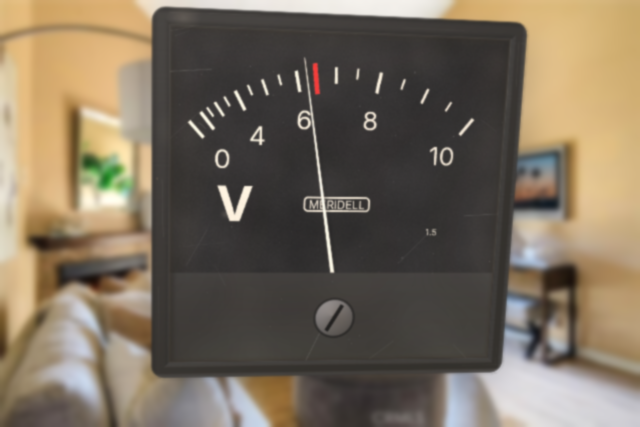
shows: 6.25 V
